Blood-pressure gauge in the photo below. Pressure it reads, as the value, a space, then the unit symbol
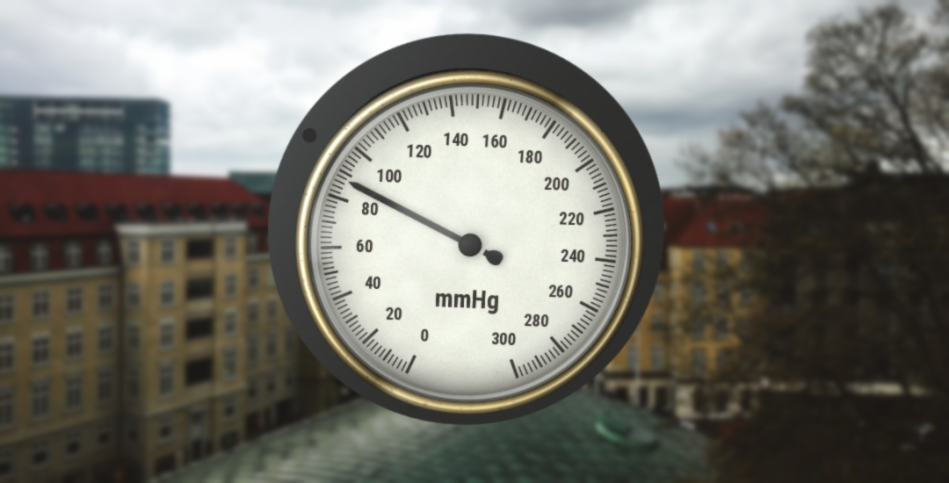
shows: 88 mmHg
